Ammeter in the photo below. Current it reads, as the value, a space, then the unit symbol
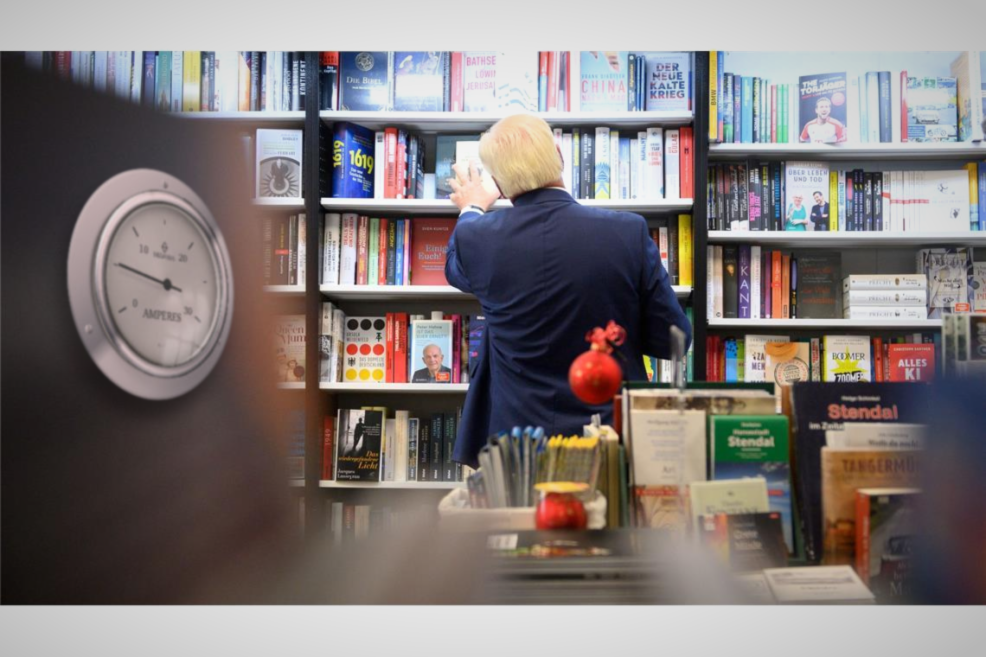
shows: 5 A
